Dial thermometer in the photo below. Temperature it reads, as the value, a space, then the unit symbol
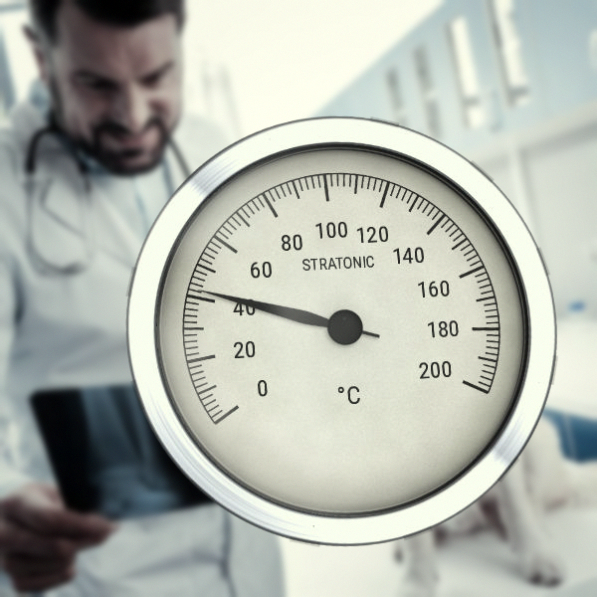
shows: 42 °C
